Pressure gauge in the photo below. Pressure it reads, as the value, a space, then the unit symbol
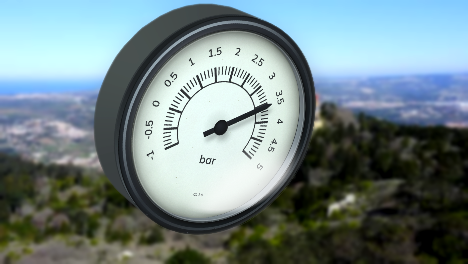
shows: 3.5 bar
